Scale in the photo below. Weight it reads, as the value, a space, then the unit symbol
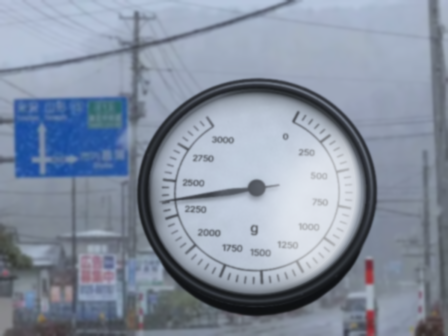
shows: 2350 g
